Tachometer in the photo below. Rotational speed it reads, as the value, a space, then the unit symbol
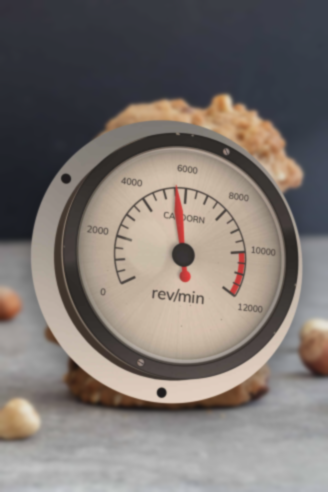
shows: 5500 rpm
